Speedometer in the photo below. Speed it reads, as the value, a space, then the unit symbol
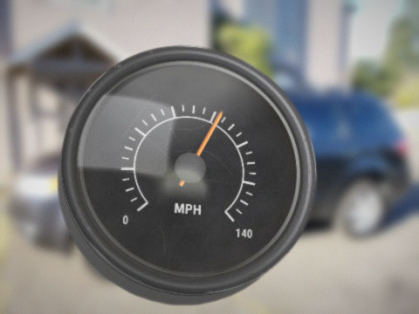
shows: 82.5 mph
